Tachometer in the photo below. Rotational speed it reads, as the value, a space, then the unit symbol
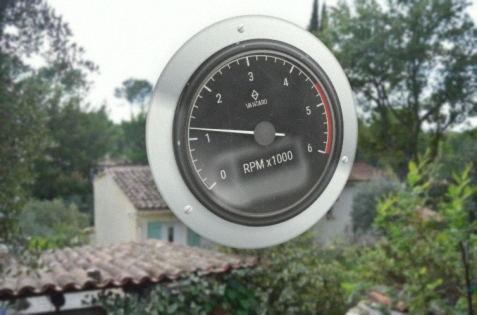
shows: 1200 rpm
